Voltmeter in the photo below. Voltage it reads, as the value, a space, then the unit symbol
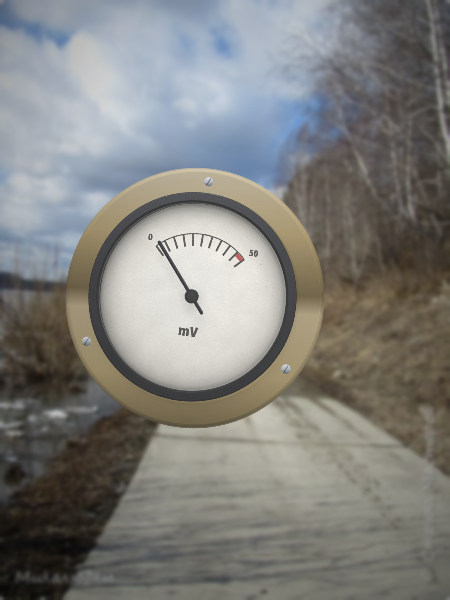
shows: 2.5 mV
